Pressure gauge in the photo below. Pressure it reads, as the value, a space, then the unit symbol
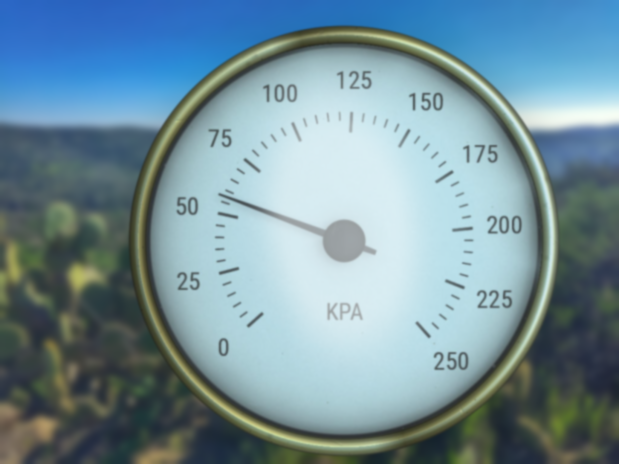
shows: 57.5 kPa
